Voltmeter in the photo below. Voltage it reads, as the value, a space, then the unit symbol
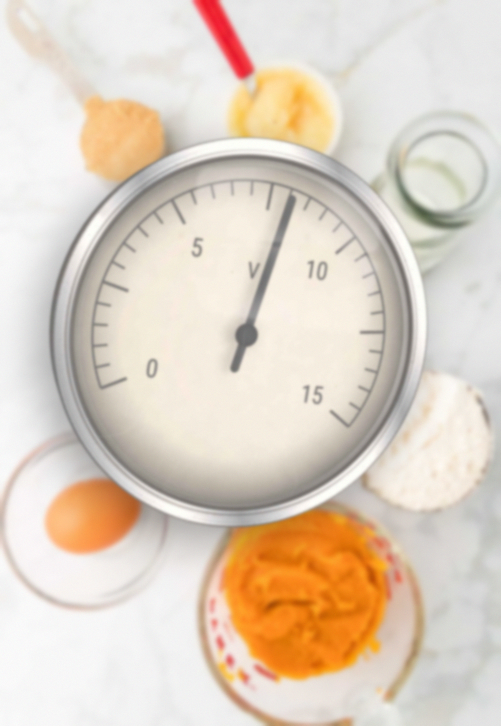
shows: 8 V
